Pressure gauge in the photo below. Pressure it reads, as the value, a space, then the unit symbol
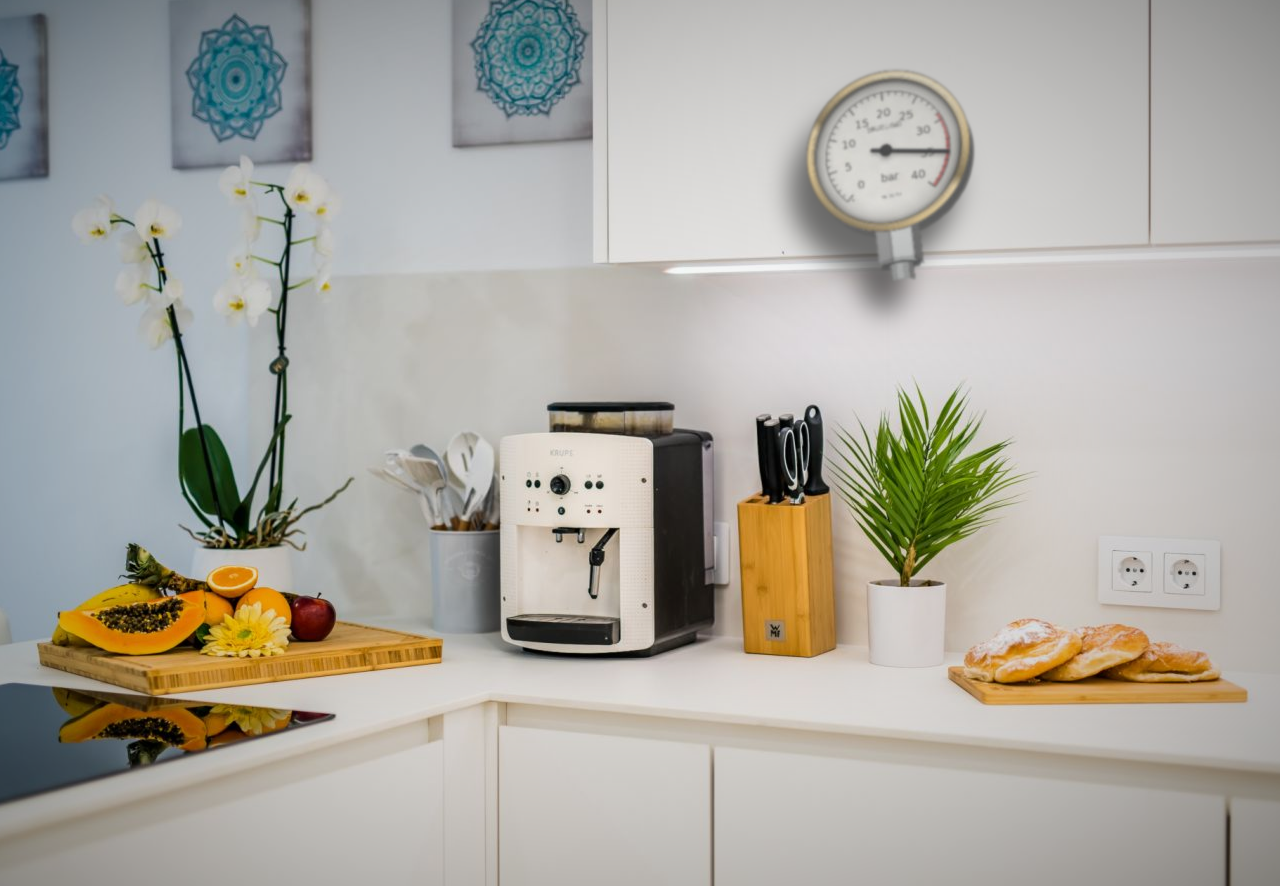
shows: 35 bar
